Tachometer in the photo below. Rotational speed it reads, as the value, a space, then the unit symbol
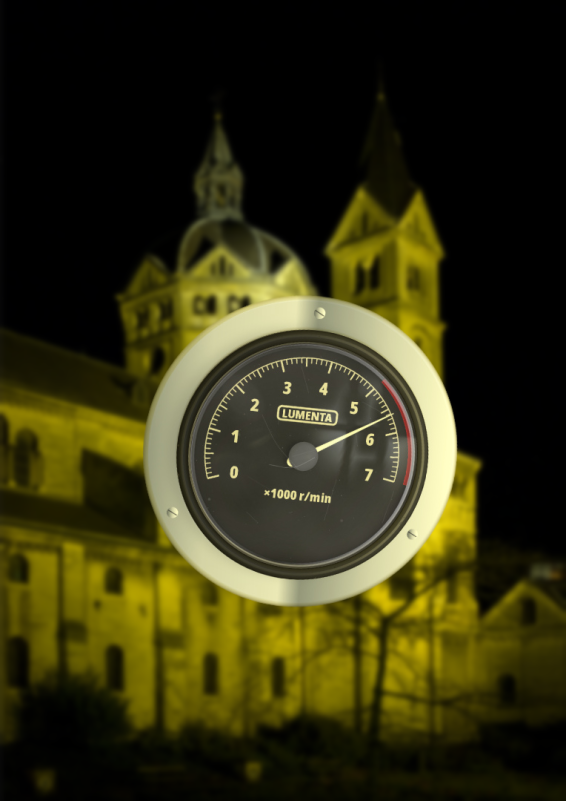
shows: 5600 rpm
